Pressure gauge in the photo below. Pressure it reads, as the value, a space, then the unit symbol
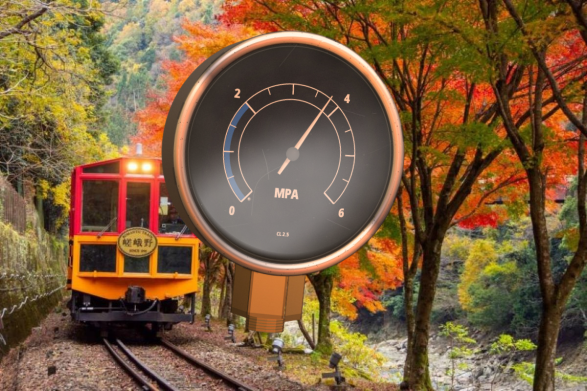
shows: 3.75 MPa
